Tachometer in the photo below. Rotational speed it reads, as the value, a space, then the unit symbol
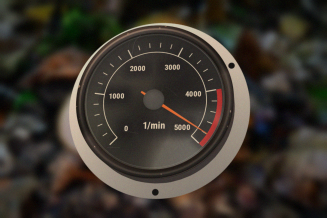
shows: 4800 rpm
